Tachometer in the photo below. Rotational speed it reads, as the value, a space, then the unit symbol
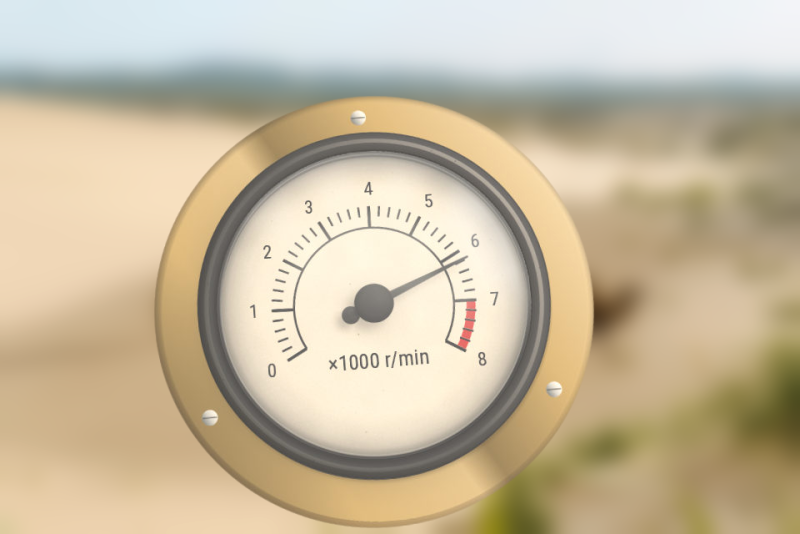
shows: 6200 rpm
